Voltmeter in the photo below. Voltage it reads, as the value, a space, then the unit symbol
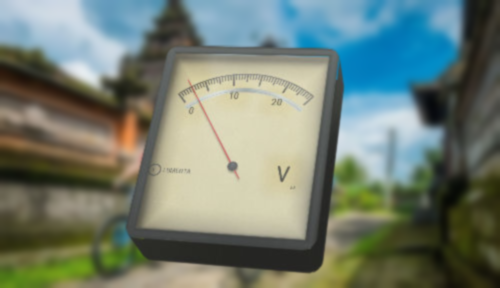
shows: 2.5 V
